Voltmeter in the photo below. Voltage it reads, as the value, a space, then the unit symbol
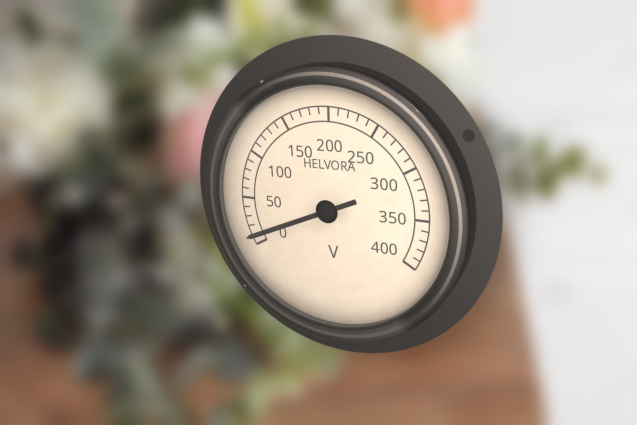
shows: 10 V
